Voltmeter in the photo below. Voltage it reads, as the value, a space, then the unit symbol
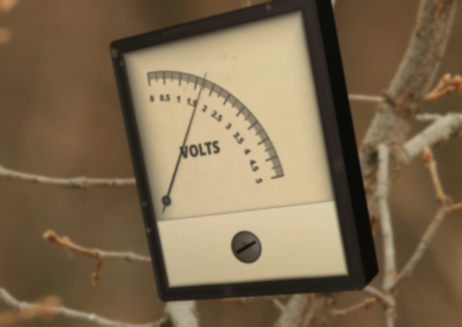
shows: 1.75 V
